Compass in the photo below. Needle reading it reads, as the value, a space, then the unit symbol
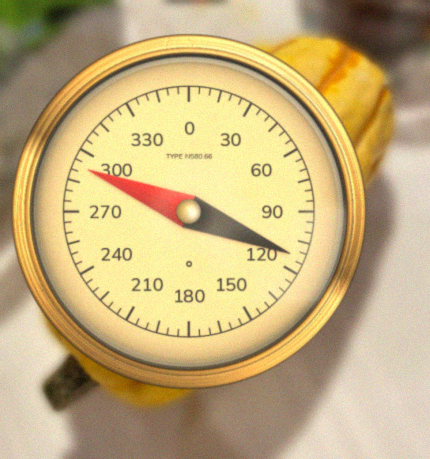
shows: 292.5 °
